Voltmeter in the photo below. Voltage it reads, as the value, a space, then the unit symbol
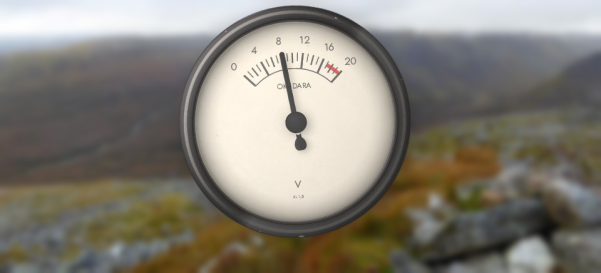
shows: 8 V
